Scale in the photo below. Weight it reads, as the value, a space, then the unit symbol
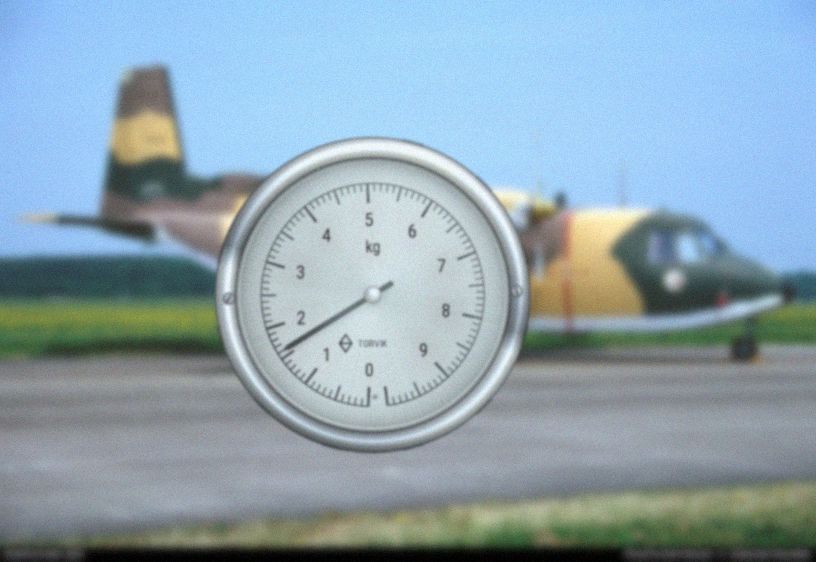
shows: 1.6 kg
